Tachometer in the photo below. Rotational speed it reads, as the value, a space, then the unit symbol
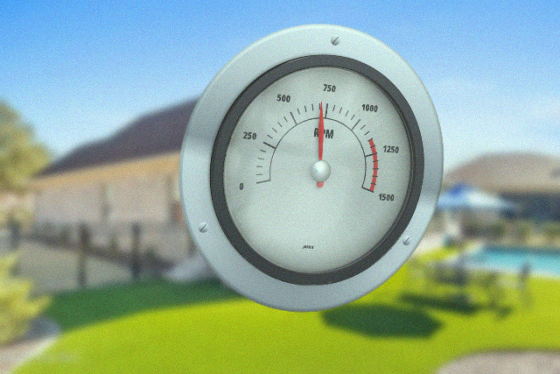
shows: 700 rpm
